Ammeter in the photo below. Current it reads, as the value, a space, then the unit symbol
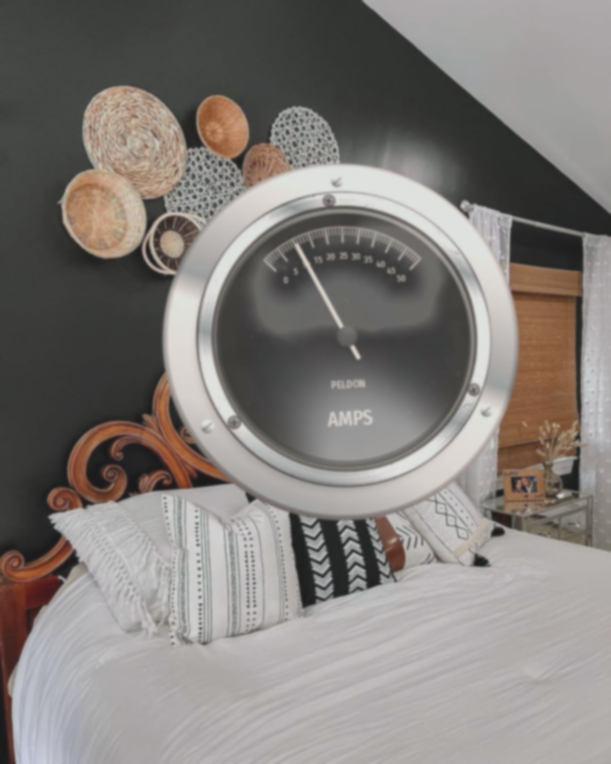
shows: 10 A
